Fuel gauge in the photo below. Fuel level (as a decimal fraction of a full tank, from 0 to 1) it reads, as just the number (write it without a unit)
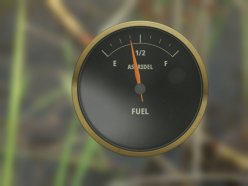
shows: 0.375
